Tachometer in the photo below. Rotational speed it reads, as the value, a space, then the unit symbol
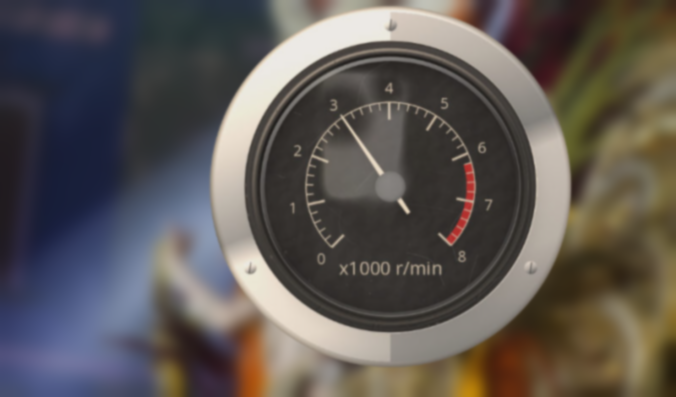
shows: 3000 rpm
